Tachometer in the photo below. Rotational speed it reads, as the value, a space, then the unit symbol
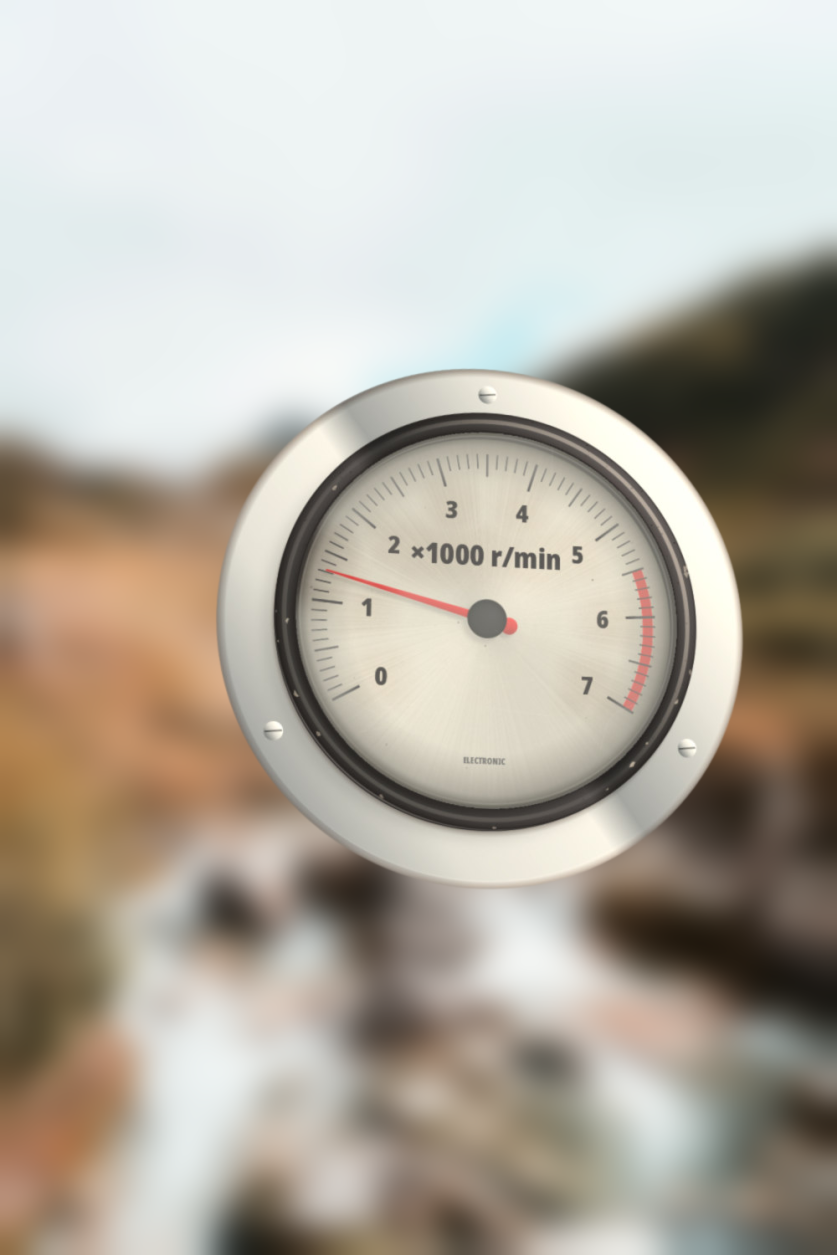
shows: 1300 rpm
